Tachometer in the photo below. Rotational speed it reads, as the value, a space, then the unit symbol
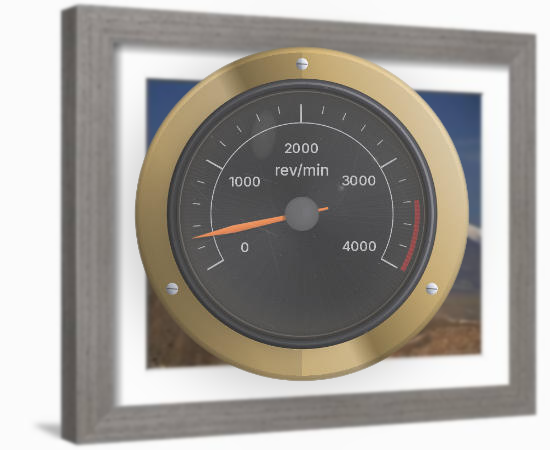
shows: 300 rpm
